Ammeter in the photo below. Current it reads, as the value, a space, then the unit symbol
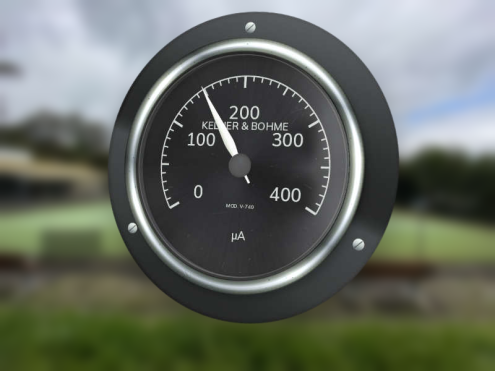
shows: 150 µA
